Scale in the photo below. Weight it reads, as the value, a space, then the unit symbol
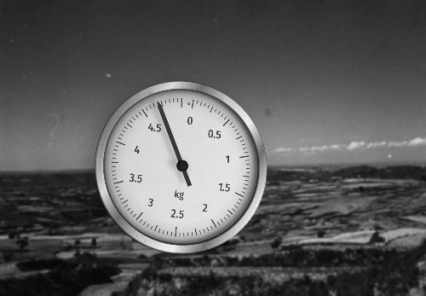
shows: 4.7 kg
